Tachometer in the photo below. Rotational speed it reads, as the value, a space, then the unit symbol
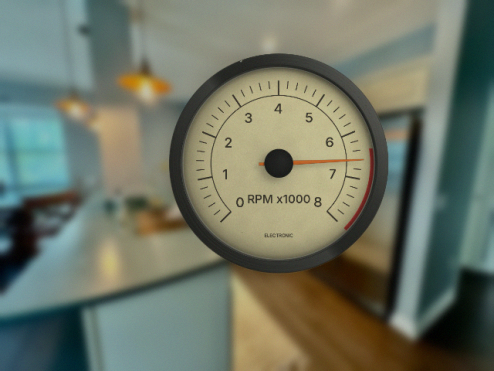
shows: 6600 rpm
